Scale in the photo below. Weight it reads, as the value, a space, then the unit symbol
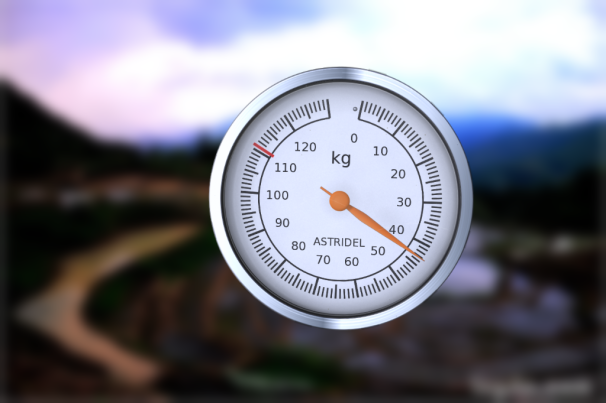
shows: 43 kg
